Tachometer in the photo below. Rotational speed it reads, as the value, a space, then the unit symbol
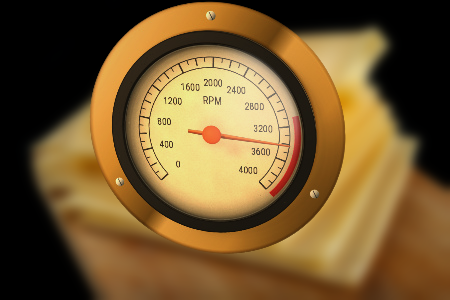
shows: 3400 rpm
